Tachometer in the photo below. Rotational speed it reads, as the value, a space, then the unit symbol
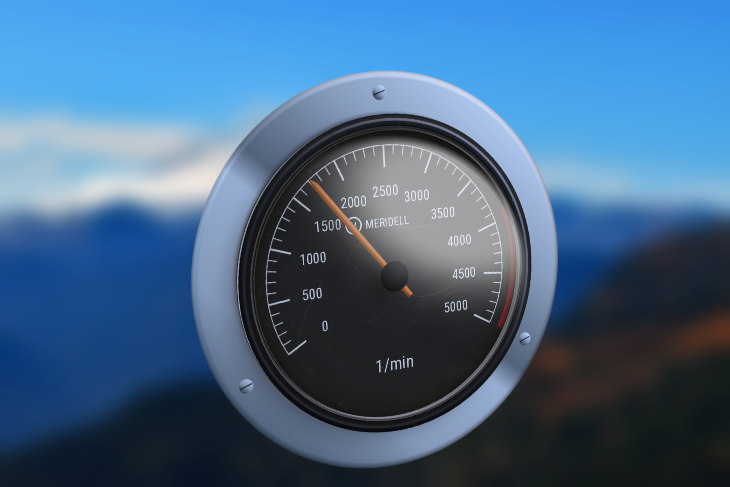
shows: 1700 rpm
